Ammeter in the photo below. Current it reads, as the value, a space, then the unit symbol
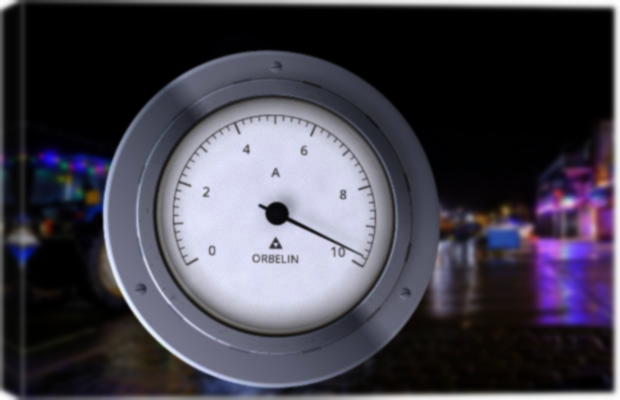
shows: 9.8 A
